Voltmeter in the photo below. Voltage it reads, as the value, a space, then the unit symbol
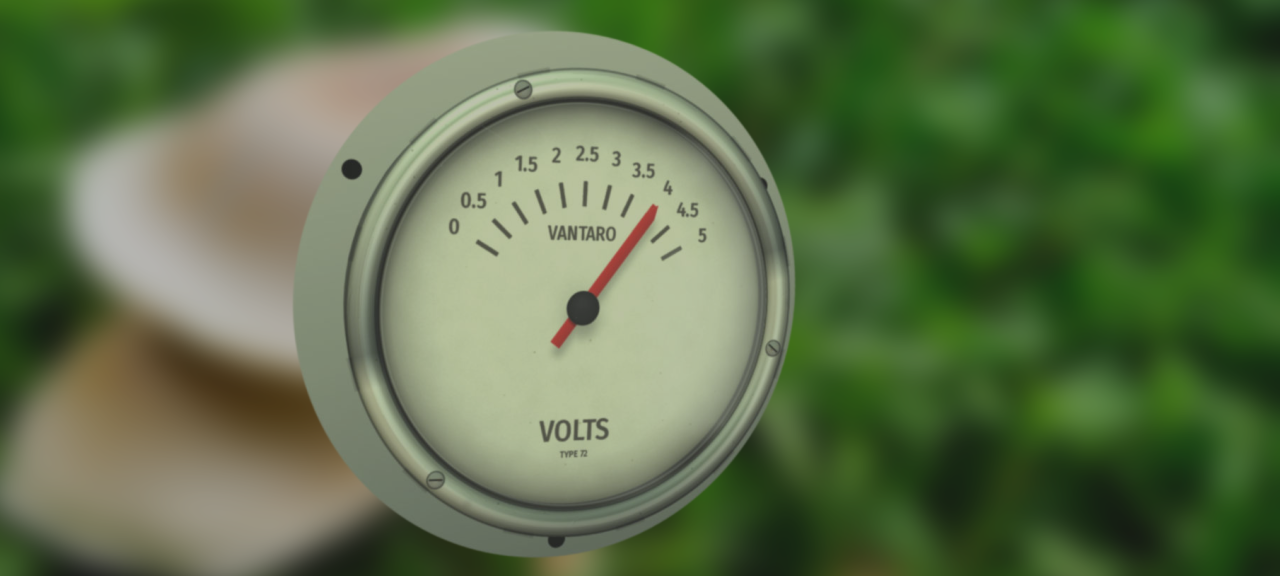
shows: 4 V
